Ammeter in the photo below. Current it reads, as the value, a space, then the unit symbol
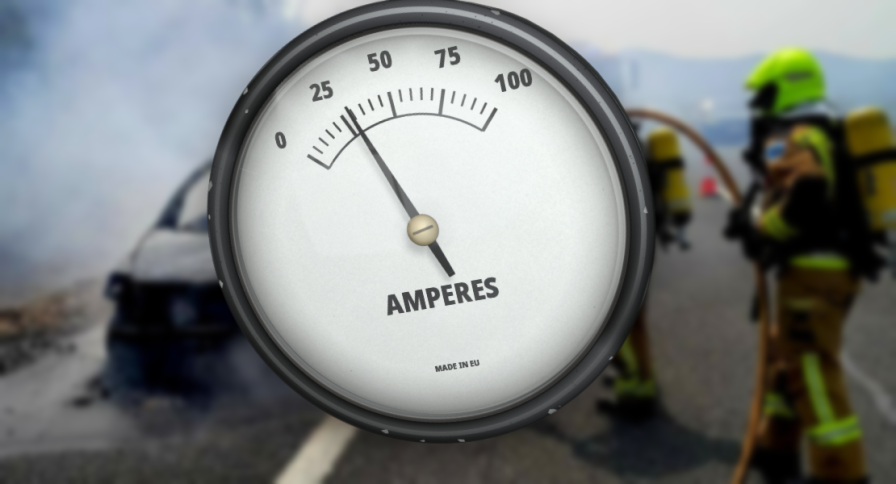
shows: 30 A
